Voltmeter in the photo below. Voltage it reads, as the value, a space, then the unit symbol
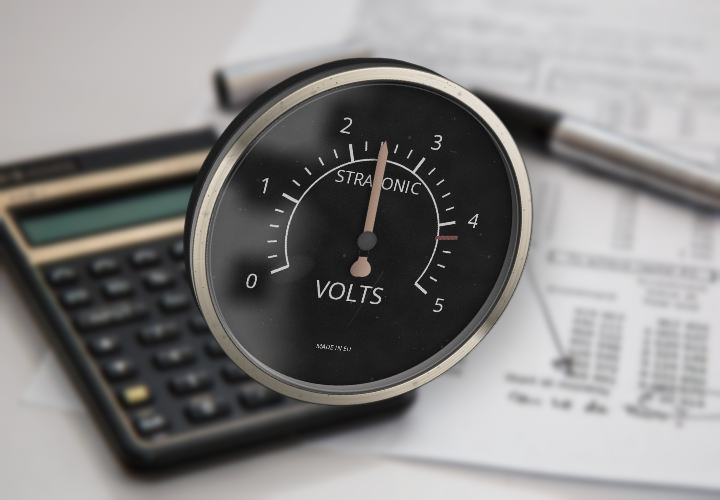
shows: 2.4 V
